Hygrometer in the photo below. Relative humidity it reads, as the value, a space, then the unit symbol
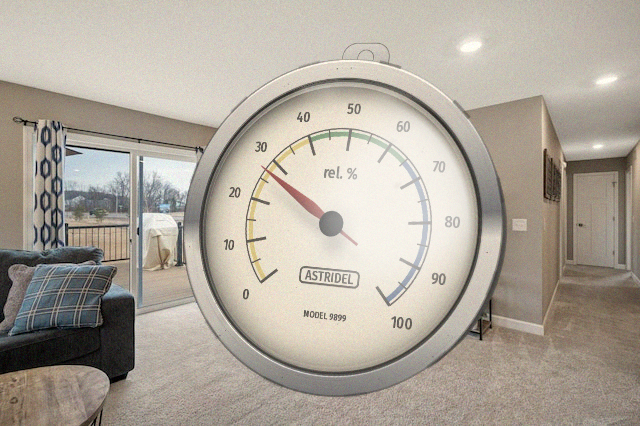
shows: 27.5 %
